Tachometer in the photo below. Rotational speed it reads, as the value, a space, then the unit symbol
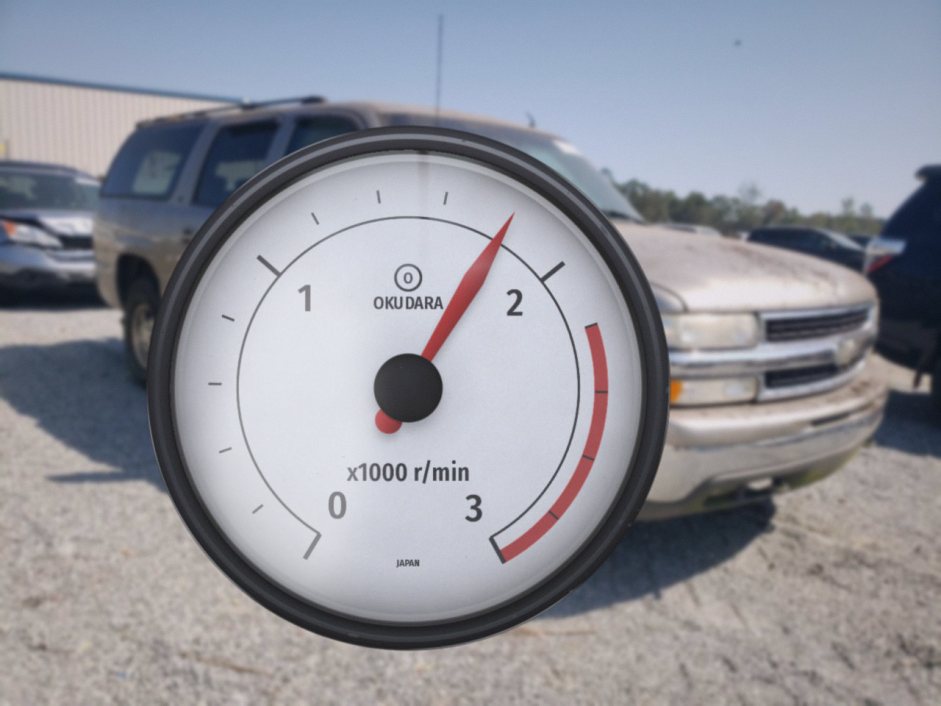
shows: 1800 rpm
